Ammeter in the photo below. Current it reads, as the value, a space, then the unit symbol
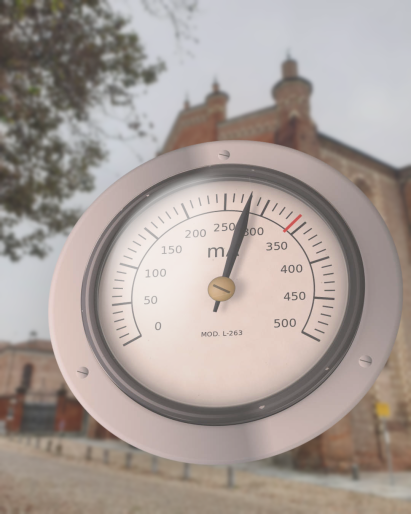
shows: 280 mA
